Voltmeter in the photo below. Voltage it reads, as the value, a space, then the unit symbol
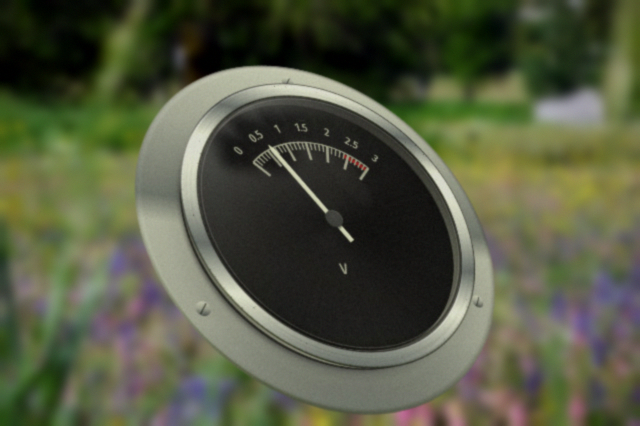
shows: 0.5 V
